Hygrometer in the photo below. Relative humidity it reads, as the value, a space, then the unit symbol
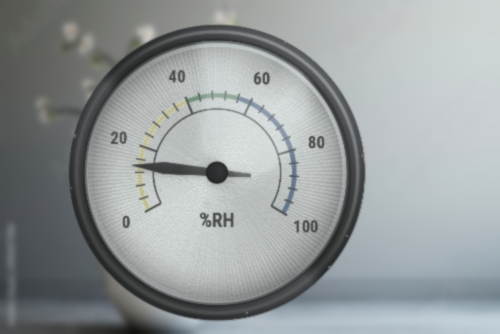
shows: 14 %
